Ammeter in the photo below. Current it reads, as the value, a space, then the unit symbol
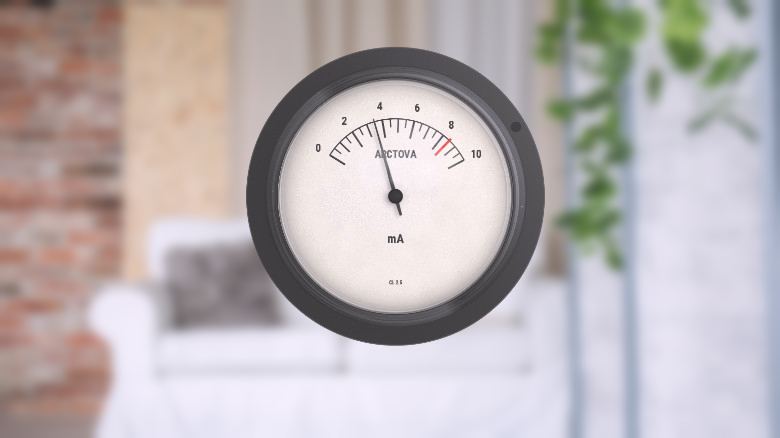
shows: 3.5 mA
